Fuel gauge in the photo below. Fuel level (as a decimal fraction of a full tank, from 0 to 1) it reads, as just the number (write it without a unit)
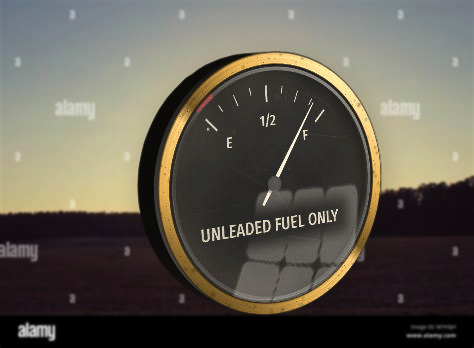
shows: 0.875
